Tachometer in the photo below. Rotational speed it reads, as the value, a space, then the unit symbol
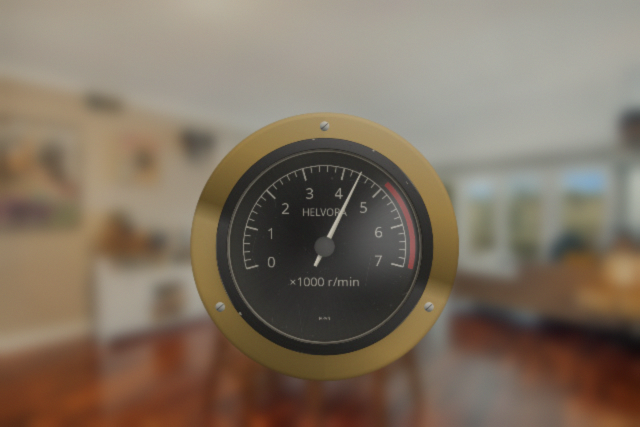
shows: 4400 rpm
